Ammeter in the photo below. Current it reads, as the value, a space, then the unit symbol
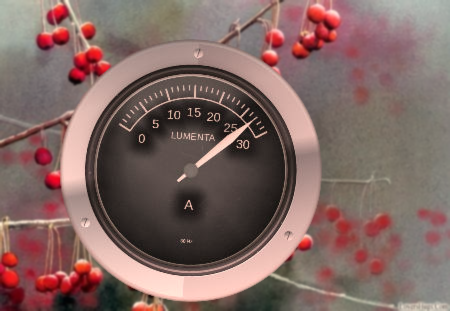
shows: 27 A
